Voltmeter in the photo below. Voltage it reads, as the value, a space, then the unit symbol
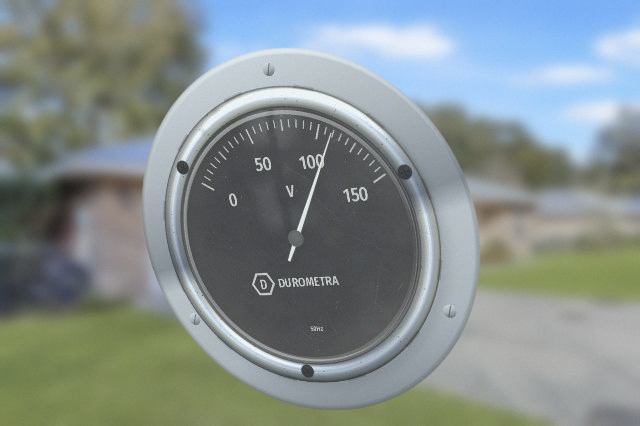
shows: 110 V
